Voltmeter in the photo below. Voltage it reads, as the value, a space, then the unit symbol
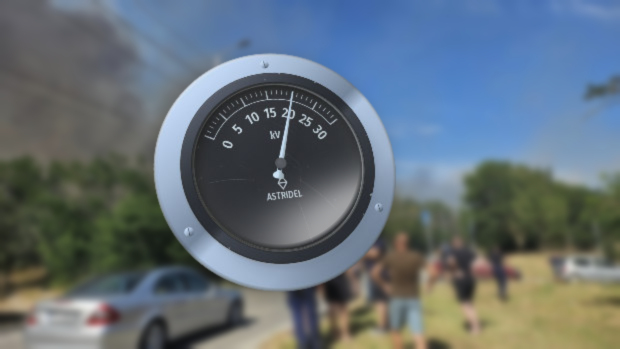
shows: 20 kV
